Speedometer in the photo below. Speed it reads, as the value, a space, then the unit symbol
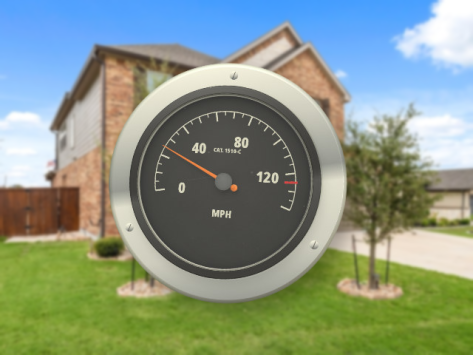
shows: 25 mph
